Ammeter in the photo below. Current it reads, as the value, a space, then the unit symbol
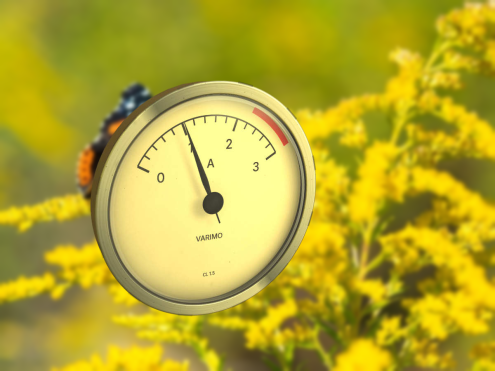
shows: 1 A
